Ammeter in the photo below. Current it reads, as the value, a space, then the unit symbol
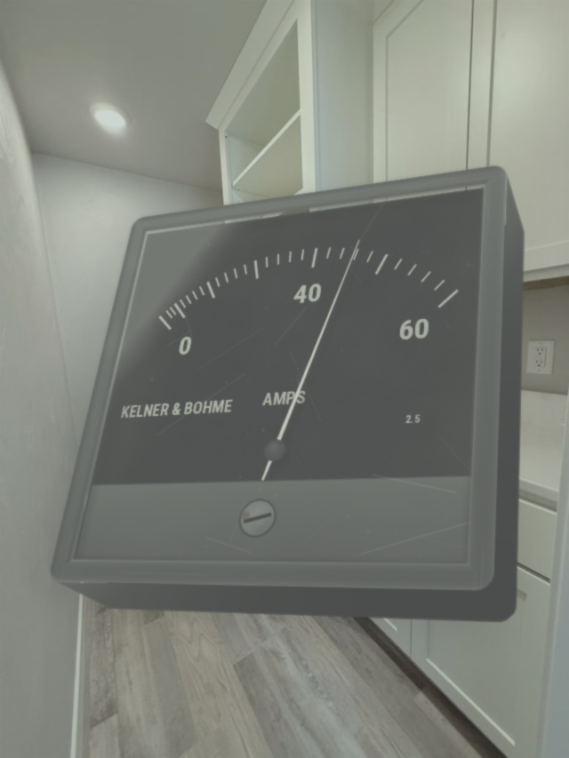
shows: 46 A
